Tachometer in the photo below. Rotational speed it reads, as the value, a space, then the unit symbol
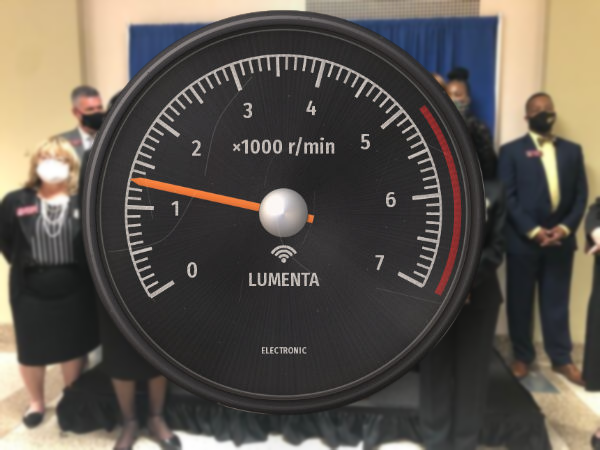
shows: 1300 rpm
